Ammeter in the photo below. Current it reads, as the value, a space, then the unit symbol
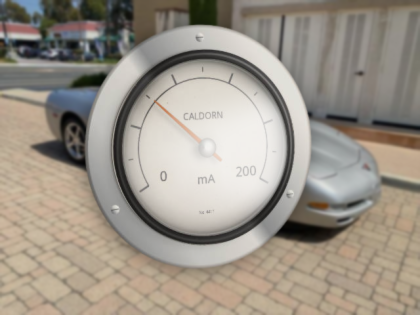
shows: 60 mA
